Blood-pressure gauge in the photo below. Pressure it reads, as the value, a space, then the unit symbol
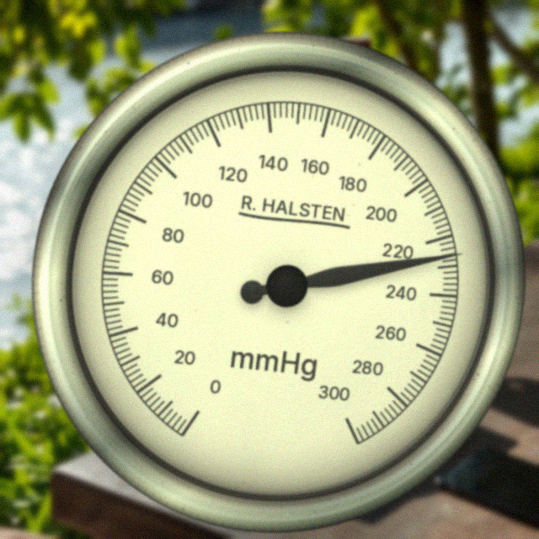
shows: 226 mmHg
